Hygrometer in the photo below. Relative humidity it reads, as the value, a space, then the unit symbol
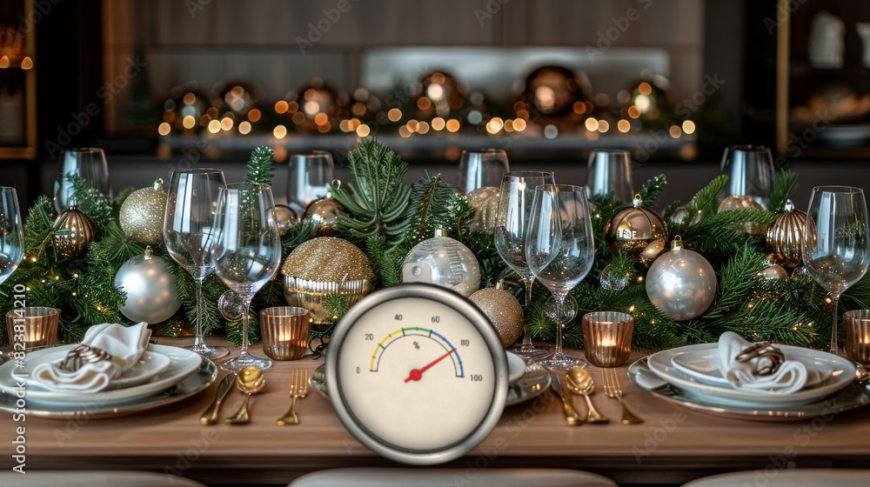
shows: 80 %
